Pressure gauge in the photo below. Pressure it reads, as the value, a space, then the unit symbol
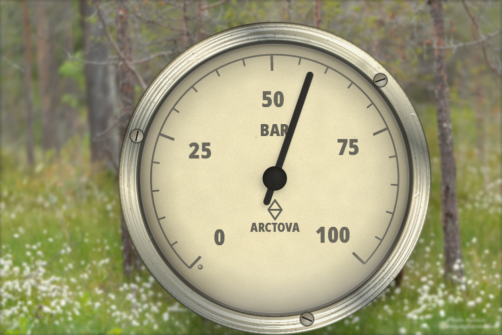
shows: 57.5 bar
